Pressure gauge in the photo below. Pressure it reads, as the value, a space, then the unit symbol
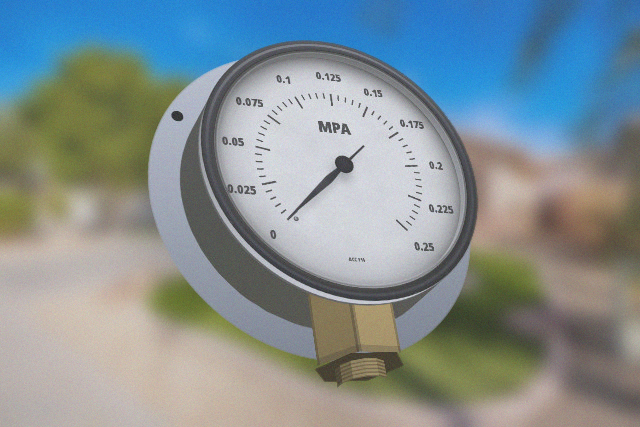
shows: 0 MPa
